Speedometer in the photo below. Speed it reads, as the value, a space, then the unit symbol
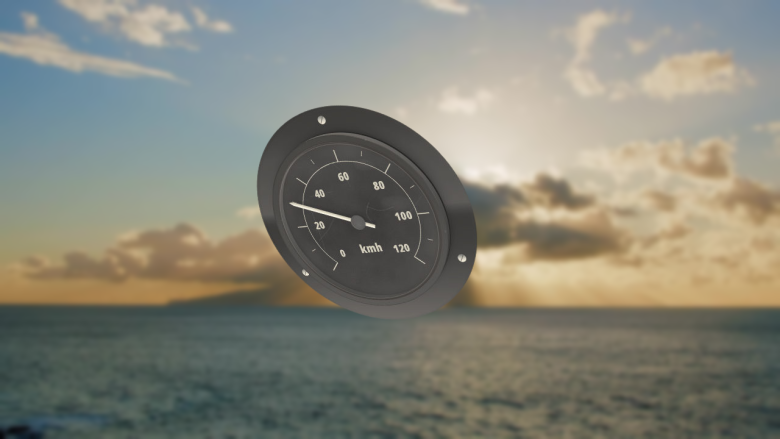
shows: 30 km/h
